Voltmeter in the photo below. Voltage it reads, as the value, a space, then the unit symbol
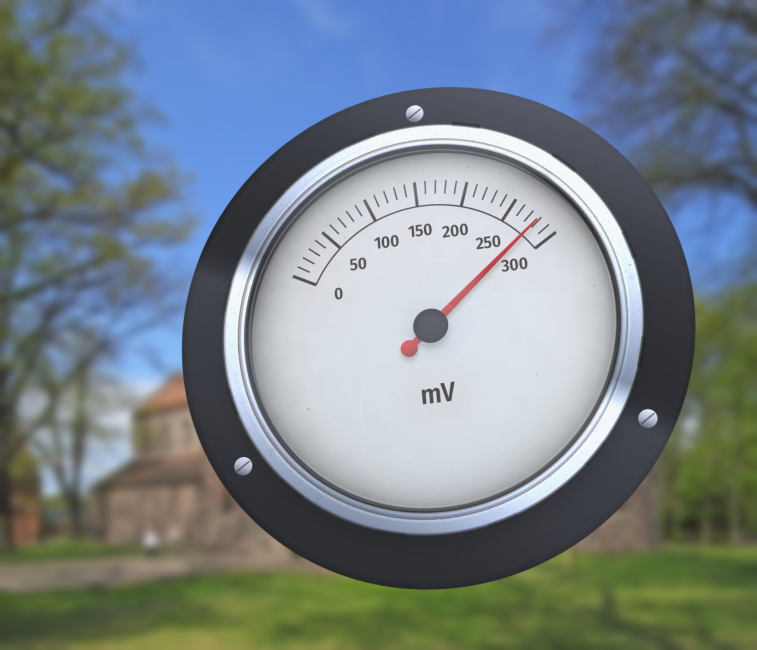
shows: 280 mV
